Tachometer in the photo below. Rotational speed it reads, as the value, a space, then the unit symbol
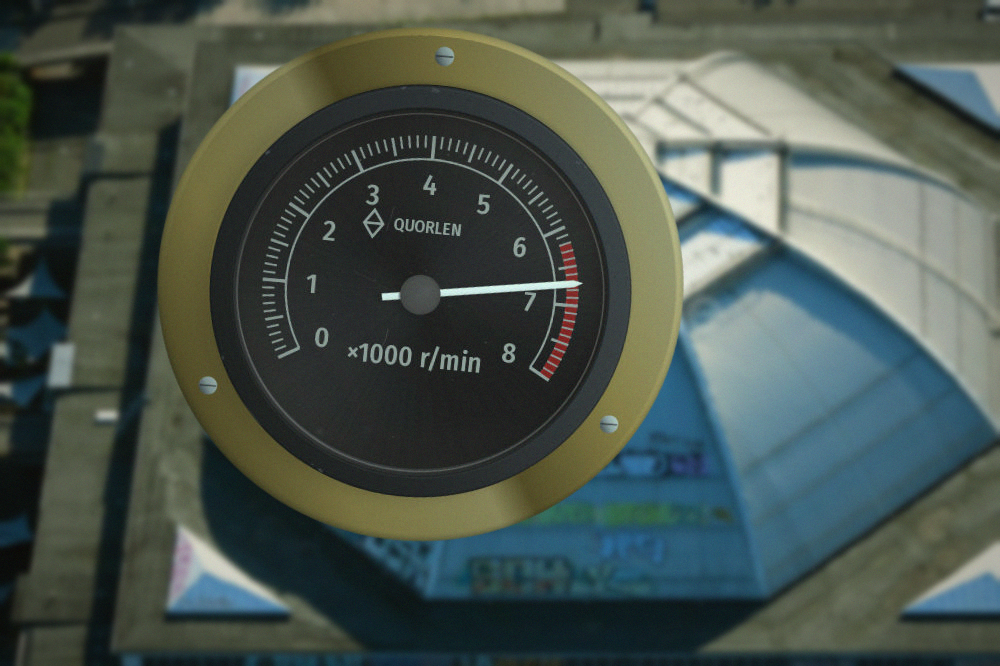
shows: 6700 rpm
